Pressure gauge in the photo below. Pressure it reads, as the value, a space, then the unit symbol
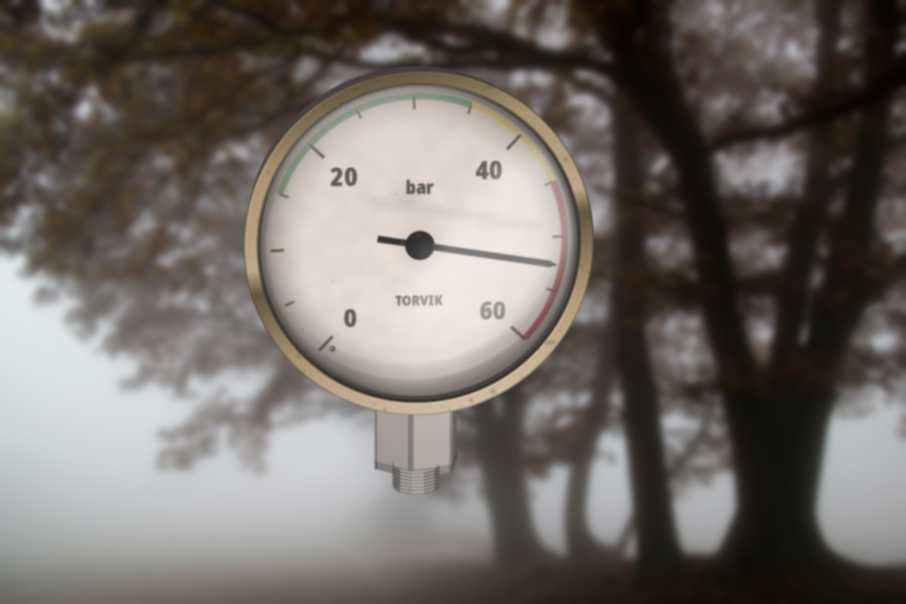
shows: 52.5 bar
